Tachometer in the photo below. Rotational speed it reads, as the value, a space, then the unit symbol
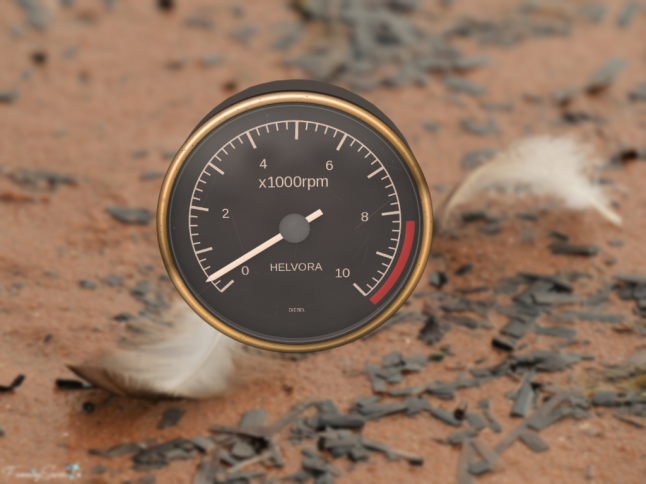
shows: 400 rpm
